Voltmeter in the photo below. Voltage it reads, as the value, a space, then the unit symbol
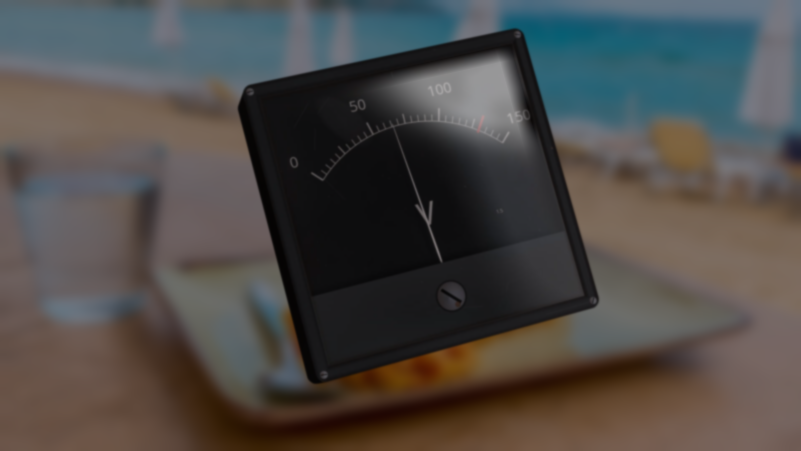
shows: 65 V
